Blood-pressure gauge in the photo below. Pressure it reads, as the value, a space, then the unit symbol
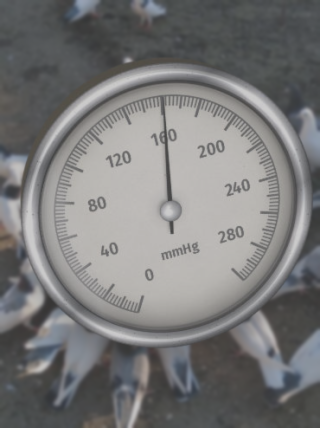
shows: 160 mmHg
